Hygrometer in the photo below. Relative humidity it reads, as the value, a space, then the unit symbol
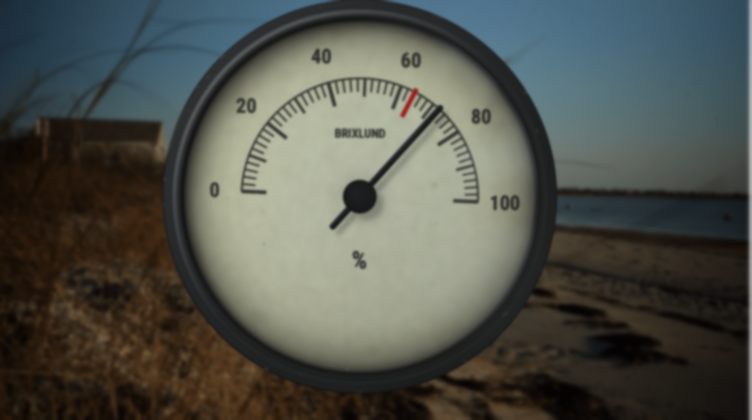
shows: 72 %
